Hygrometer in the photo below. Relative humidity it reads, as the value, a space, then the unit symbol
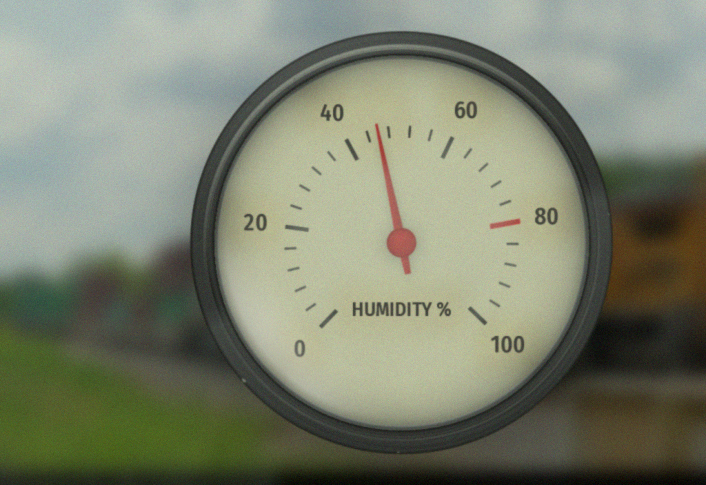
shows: 46 %
